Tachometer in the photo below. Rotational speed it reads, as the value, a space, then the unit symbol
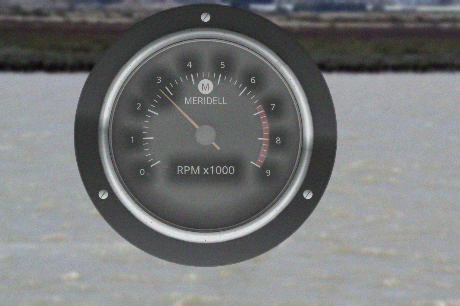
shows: 2800 rpm
